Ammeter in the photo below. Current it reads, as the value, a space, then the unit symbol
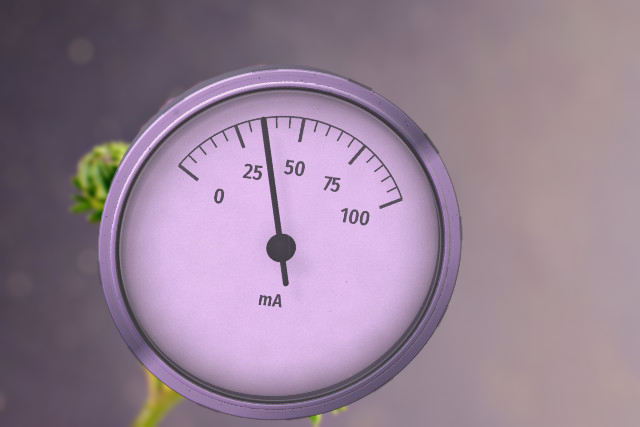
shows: 35 mA
